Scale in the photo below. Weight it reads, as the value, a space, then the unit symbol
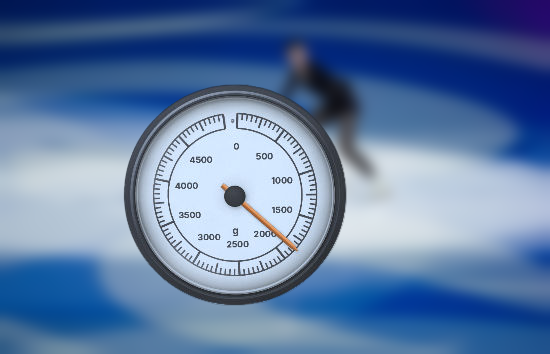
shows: 1850 g
